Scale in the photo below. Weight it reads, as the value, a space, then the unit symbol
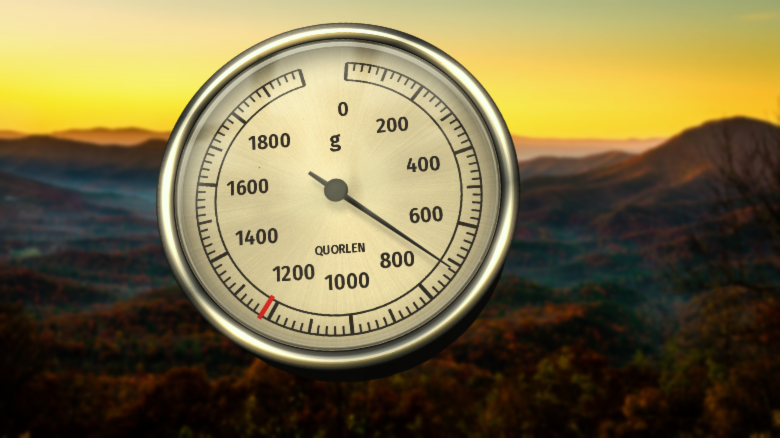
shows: 720 g
